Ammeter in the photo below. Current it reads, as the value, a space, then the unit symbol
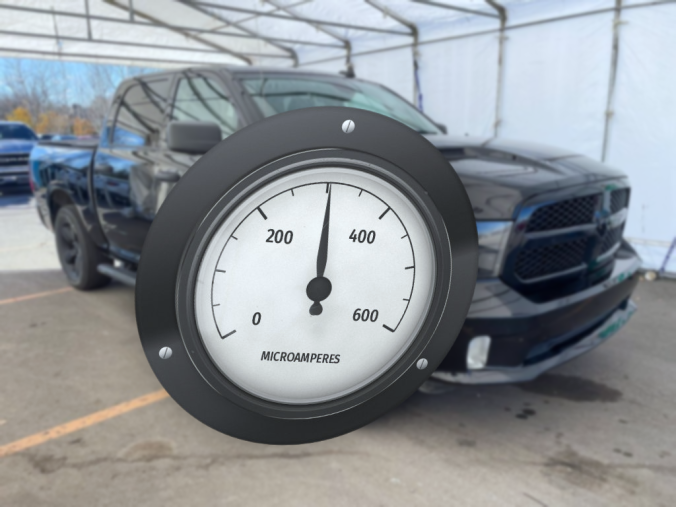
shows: 300 µA
